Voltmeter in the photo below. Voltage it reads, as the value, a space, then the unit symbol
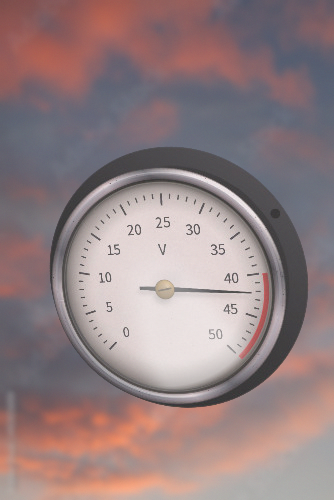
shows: 42 V
